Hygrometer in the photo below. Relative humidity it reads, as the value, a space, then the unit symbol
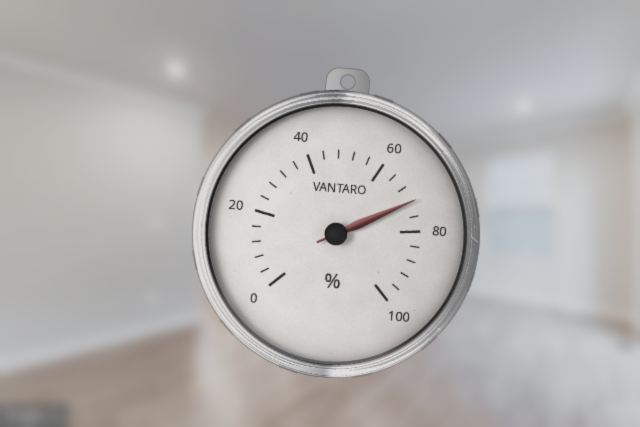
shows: 72 %
